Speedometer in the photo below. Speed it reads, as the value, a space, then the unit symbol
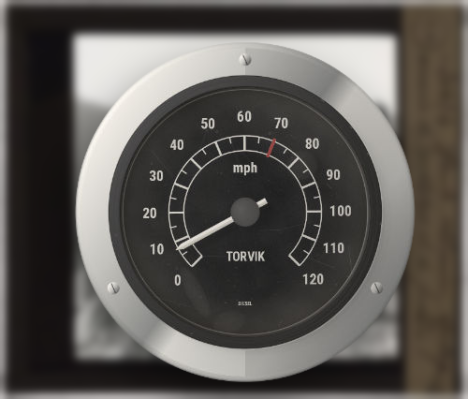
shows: 7.5 mph
